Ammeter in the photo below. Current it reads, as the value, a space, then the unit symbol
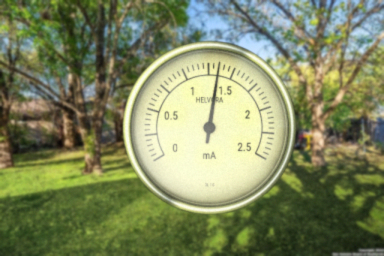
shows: 1.35 mA
